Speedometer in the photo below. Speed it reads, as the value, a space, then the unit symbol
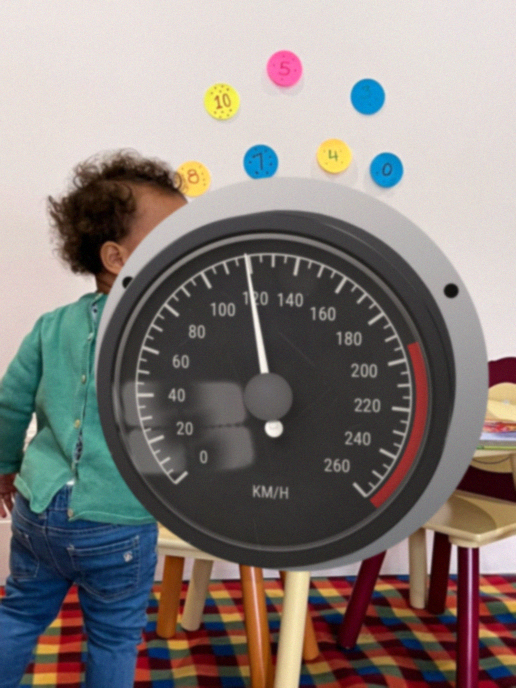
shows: 120 km/h
